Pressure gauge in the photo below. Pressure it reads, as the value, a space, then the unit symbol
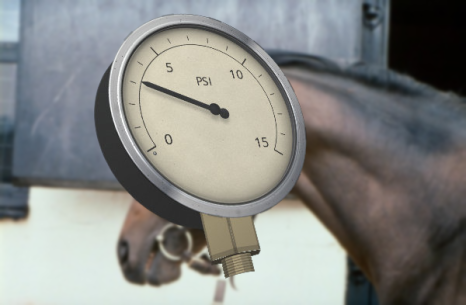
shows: 3 psi
